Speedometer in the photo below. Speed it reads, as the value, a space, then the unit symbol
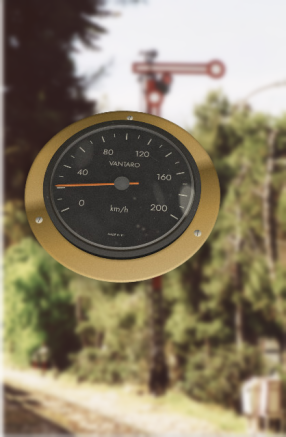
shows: 20 km/h
